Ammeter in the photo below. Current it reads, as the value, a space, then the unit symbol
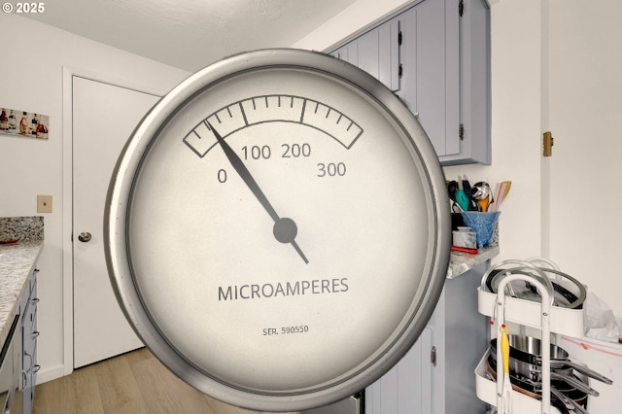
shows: 40 µA
